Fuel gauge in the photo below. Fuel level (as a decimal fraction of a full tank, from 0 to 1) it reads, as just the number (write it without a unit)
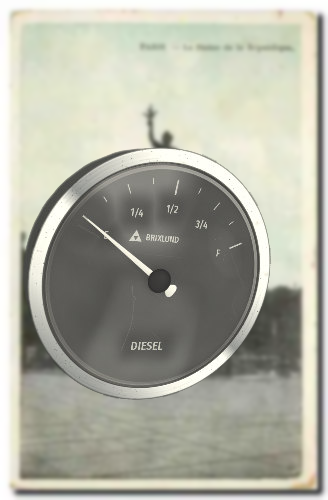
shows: 0
